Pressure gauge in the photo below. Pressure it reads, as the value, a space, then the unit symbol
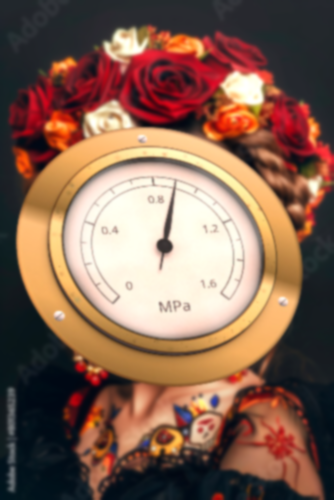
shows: 0.9 MPa
